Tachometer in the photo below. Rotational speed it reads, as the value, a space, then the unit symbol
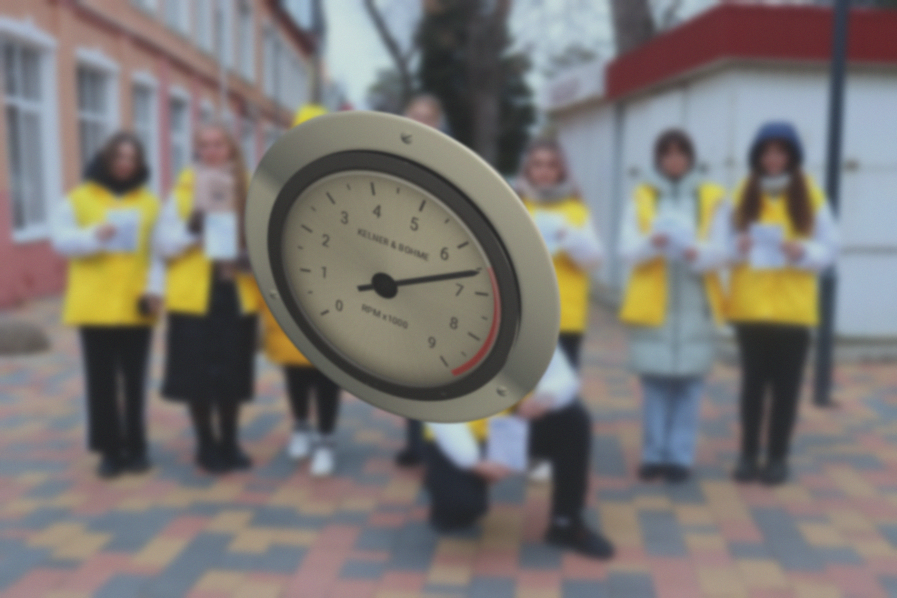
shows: 6500 rpm
